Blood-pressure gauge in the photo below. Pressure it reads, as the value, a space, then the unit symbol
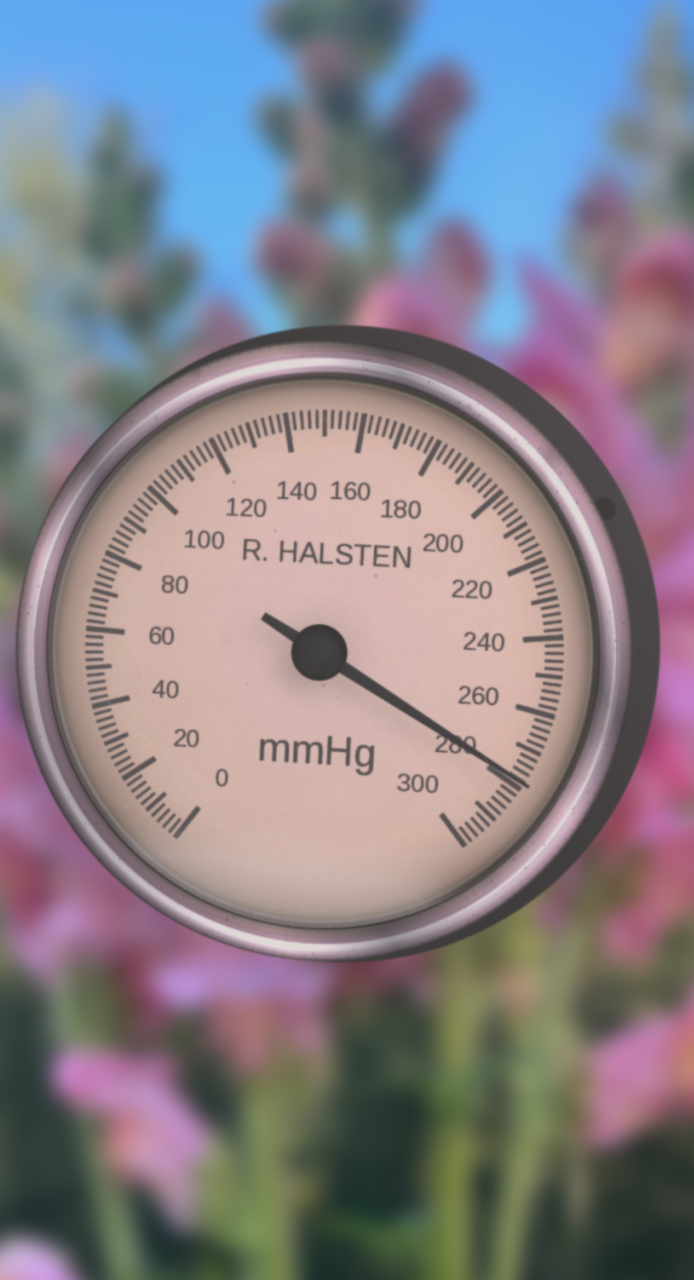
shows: 278 mmHg
